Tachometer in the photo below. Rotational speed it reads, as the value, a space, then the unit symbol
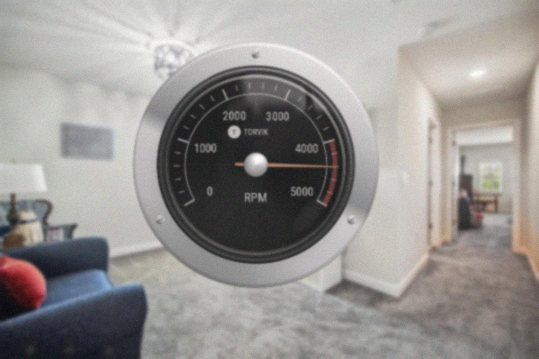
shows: 4400 rpm
